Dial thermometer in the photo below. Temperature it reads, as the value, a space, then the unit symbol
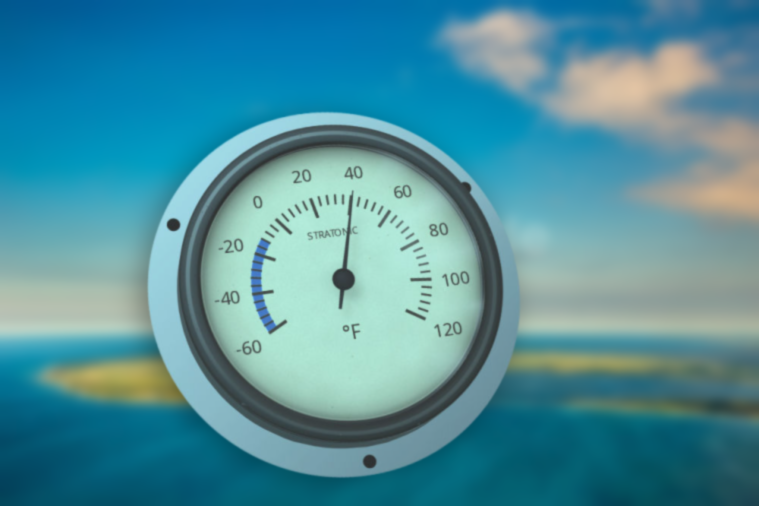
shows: 40 °F
